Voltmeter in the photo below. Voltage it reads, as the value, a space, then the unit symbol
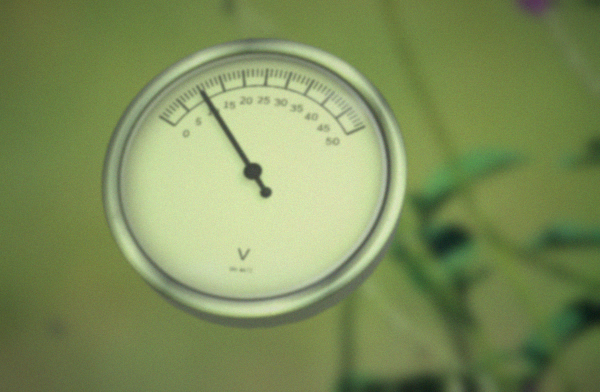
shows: 10 V
